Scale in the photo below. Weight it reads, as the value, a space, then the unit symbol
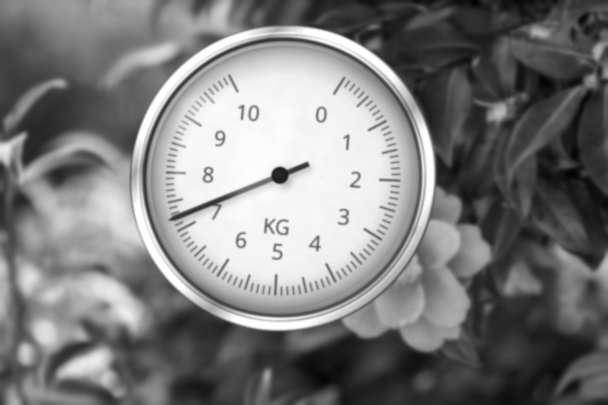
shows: 7.2 kg
